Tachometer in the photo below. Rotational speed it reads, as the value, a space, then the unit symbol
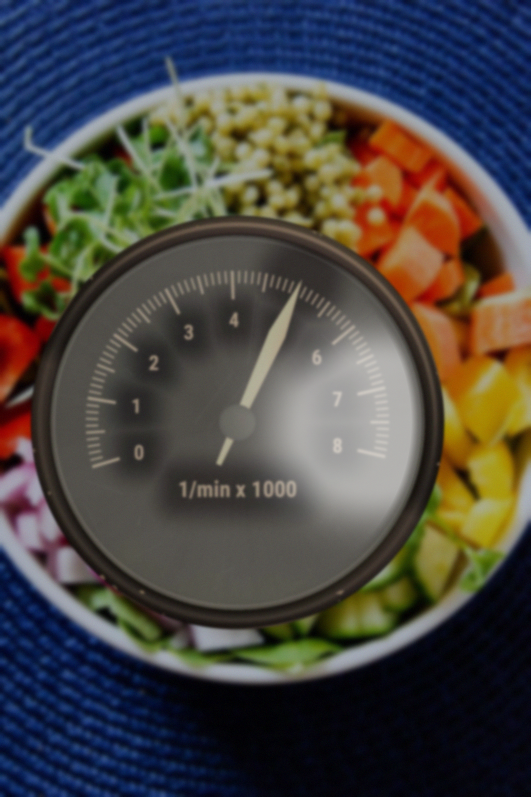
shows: 5000 rpm
